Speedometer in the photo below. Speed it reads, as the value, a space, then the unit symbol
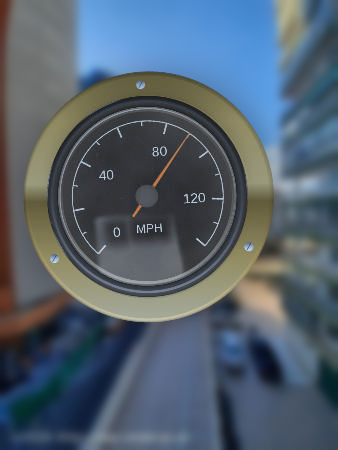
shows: 90 mph
